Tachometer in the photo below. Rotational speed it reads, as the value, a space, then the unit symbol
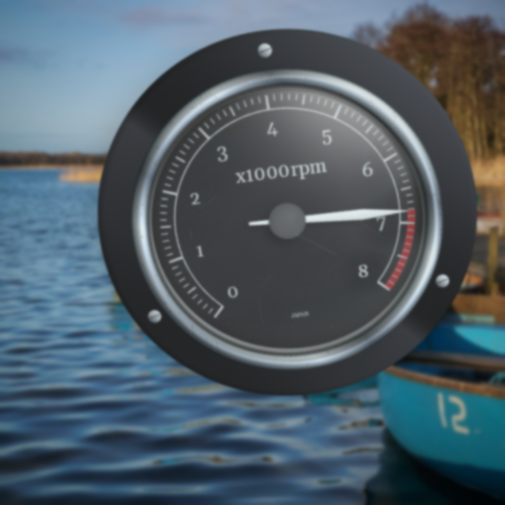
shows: 6800 rpm
